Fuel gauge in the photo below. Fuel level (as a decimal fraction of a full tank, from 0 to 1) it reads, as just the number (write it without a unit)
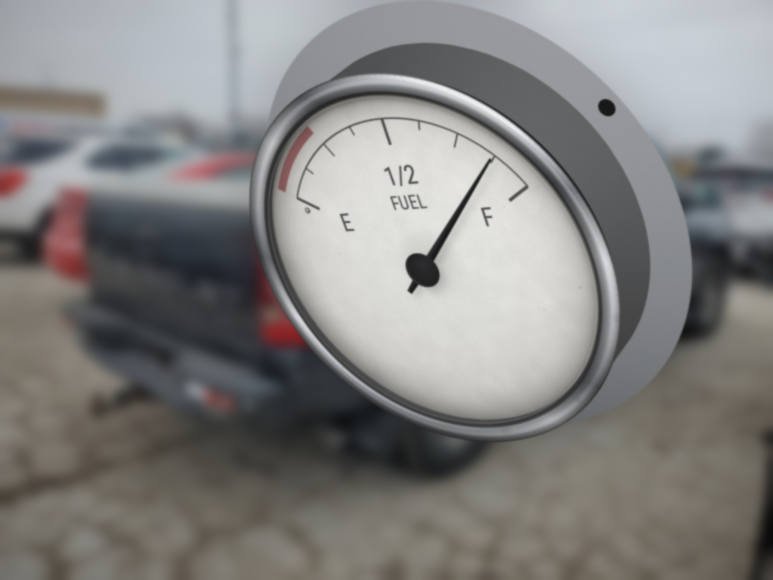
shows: 0.875
